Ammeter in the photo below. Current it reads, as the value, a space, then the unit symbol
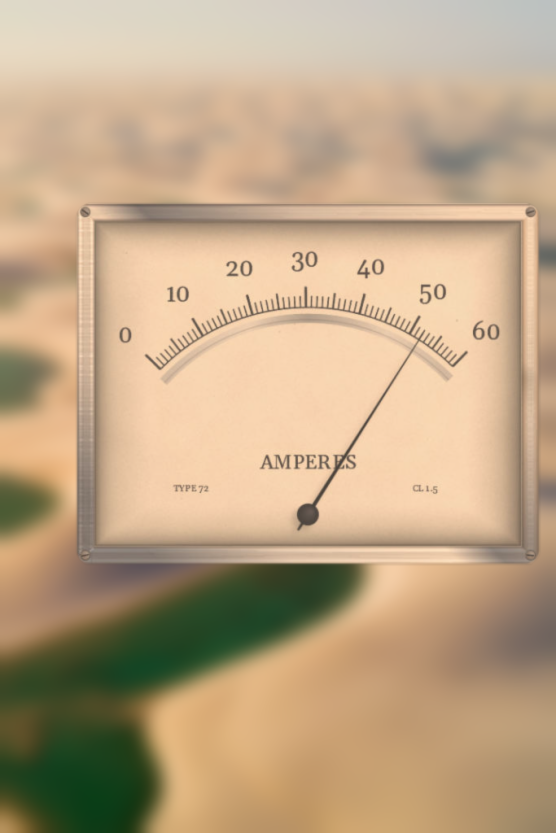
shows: 52 A
